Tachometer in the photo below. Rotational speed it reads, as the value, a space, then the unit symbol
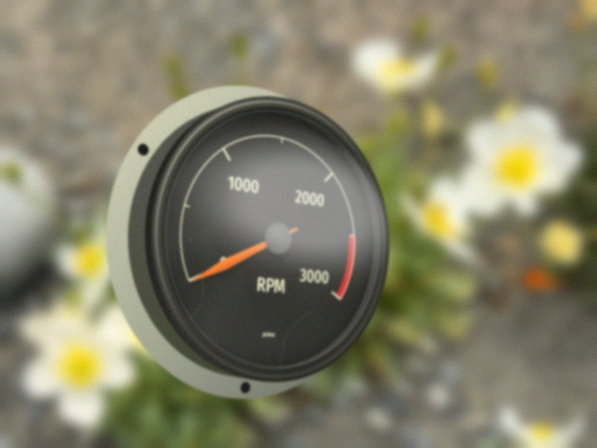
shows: 0 rpm
